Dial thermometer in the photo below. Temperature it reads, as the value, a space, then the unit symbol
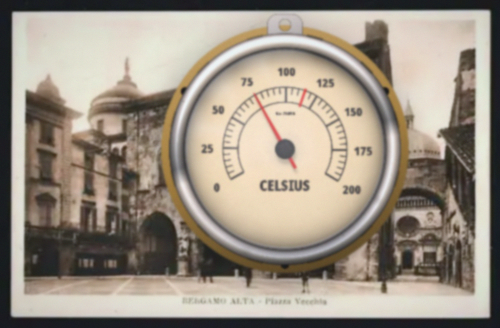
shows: 75 °C
